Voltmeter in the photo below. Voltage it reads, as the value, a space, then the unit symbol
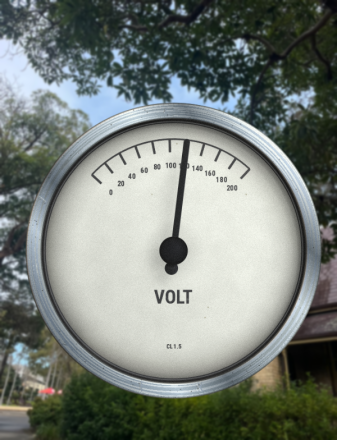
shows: 120 V
